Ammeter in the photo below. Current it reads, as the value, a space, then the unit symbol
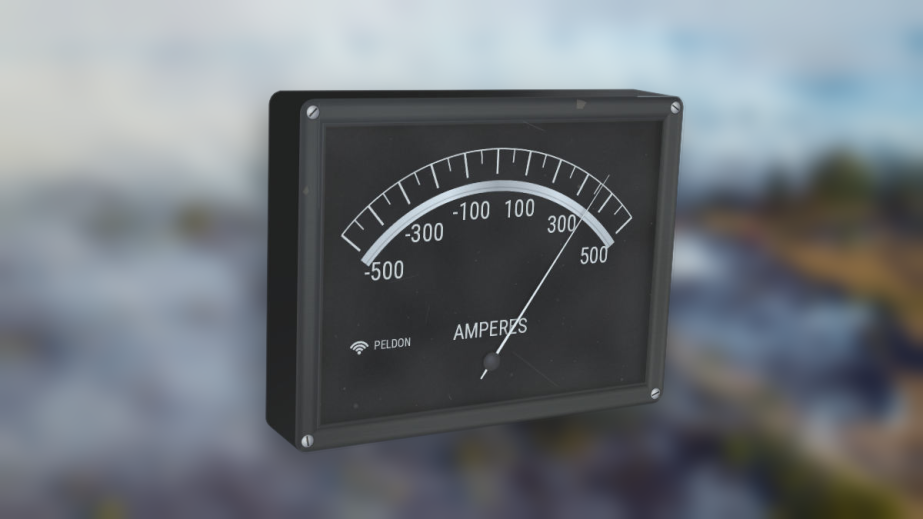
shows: 350 A
